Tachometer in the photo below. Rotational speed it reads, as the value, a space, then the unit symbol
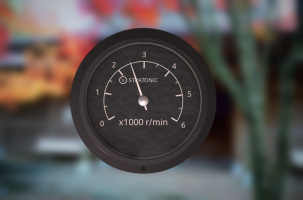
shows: 2500 rpm
